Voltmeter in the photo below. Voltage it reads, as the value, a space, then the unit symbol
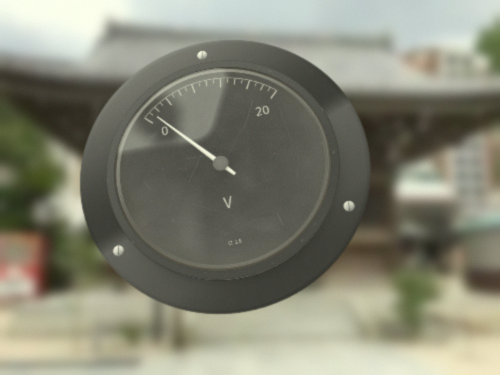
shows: 1 V
